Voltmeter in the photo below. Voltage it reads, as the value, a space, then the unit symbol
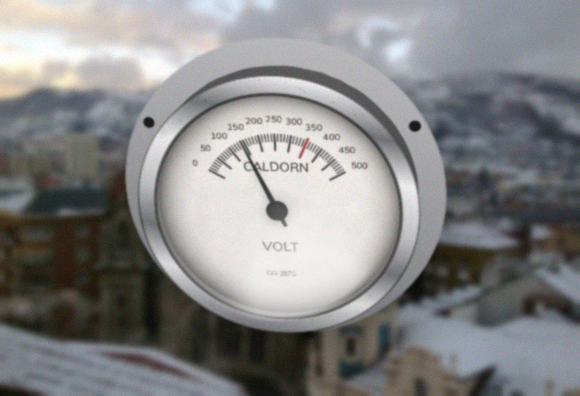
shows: 150 V
